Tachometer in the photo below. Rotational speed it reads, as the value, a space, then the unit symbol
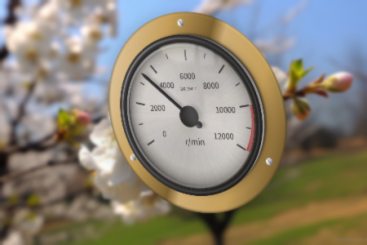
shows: 3500 rpm
